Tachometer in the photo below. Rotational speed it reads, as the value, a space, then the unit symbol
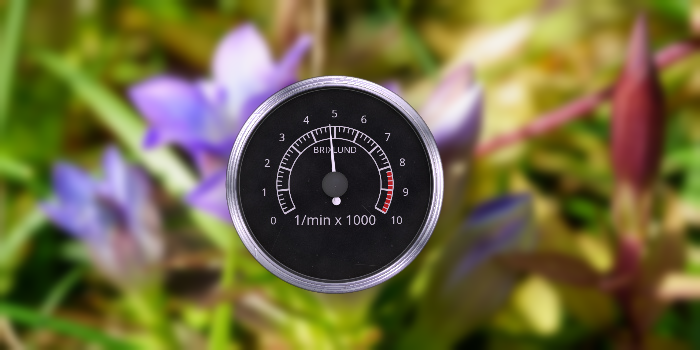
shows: 4800 rpm
